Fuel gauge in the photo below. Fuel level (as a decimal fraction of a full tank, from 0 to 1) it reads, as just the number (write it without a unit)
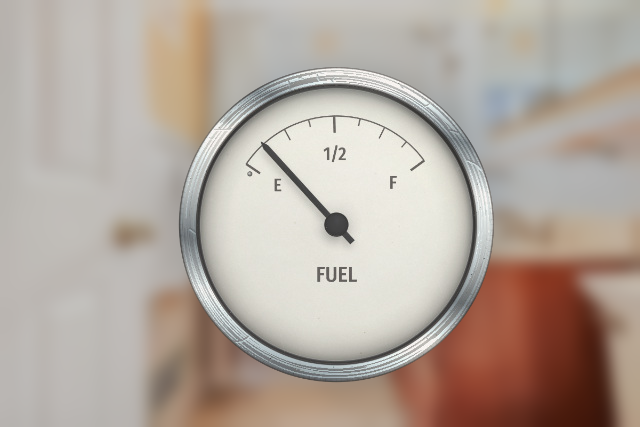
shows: 0.125
